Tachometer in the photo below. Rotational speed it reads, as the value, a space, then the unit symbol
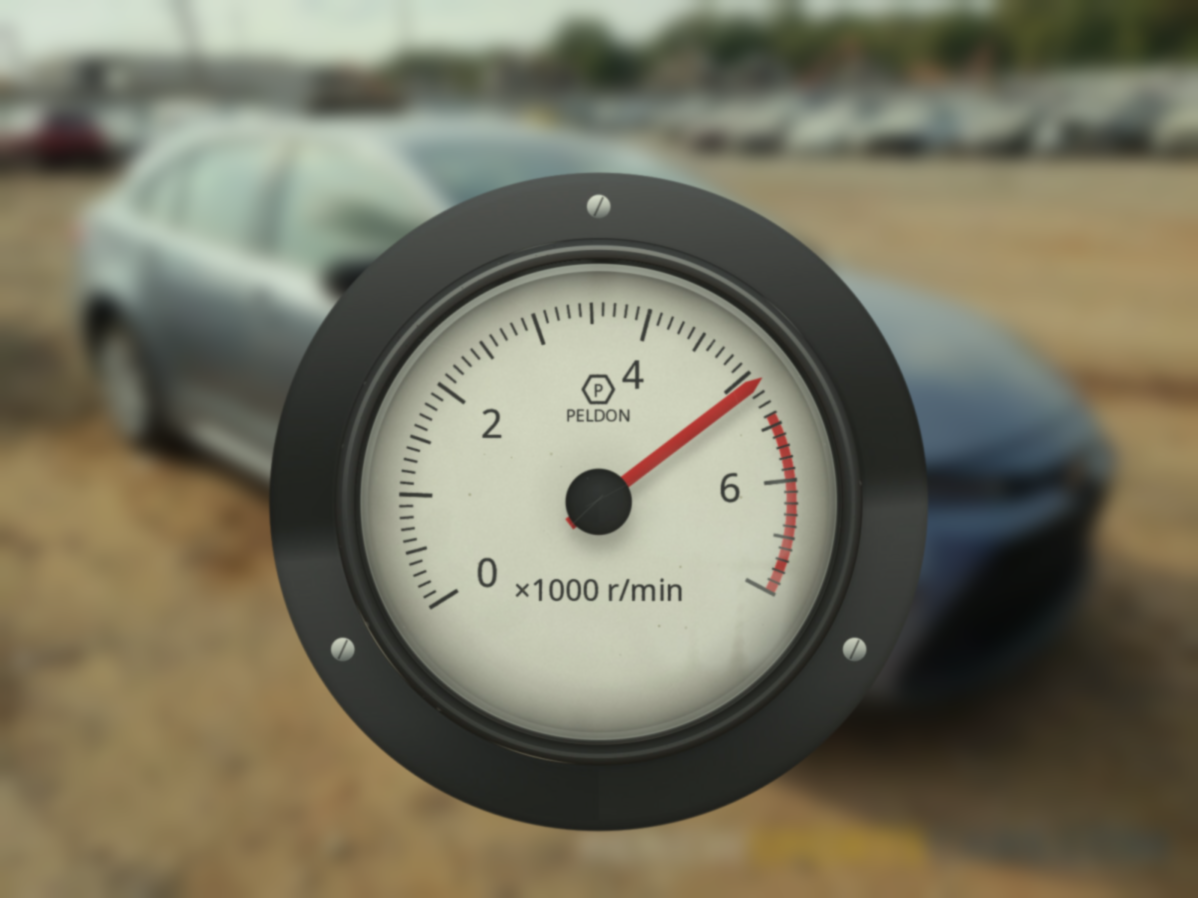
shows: 5100 rpm
